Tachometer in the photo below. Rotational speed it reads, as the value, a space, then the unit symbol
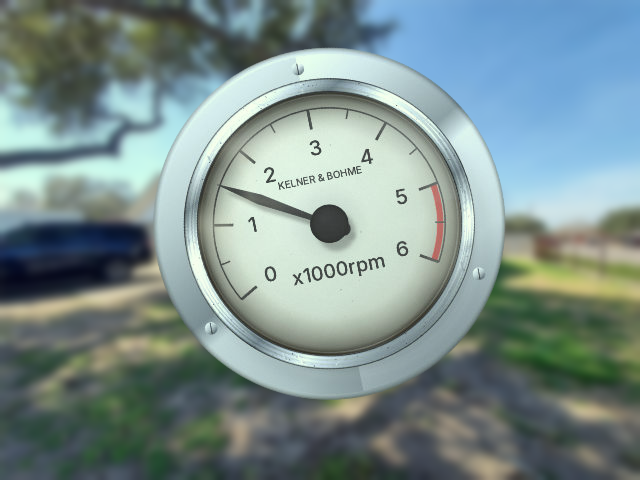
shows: 1500 rpm
